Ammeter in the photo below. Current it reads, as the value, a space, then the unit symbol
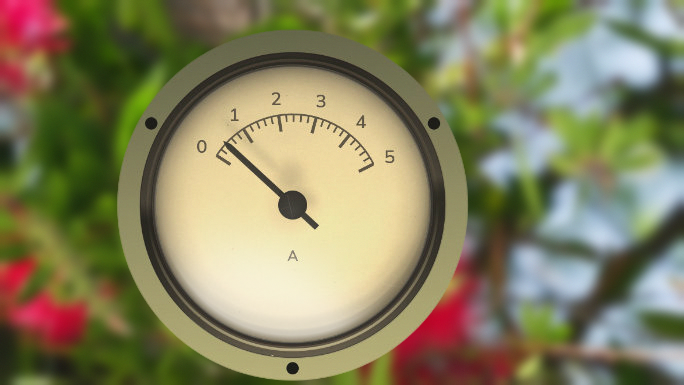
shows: 0.4 A
